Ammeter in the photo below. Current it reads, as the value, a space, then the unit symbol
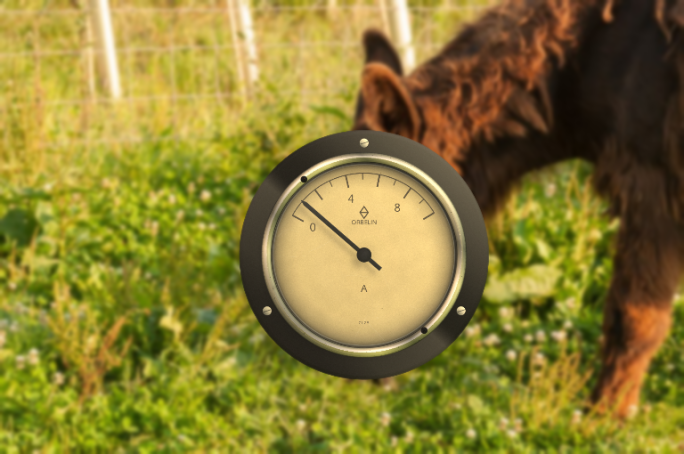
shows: 1 A
